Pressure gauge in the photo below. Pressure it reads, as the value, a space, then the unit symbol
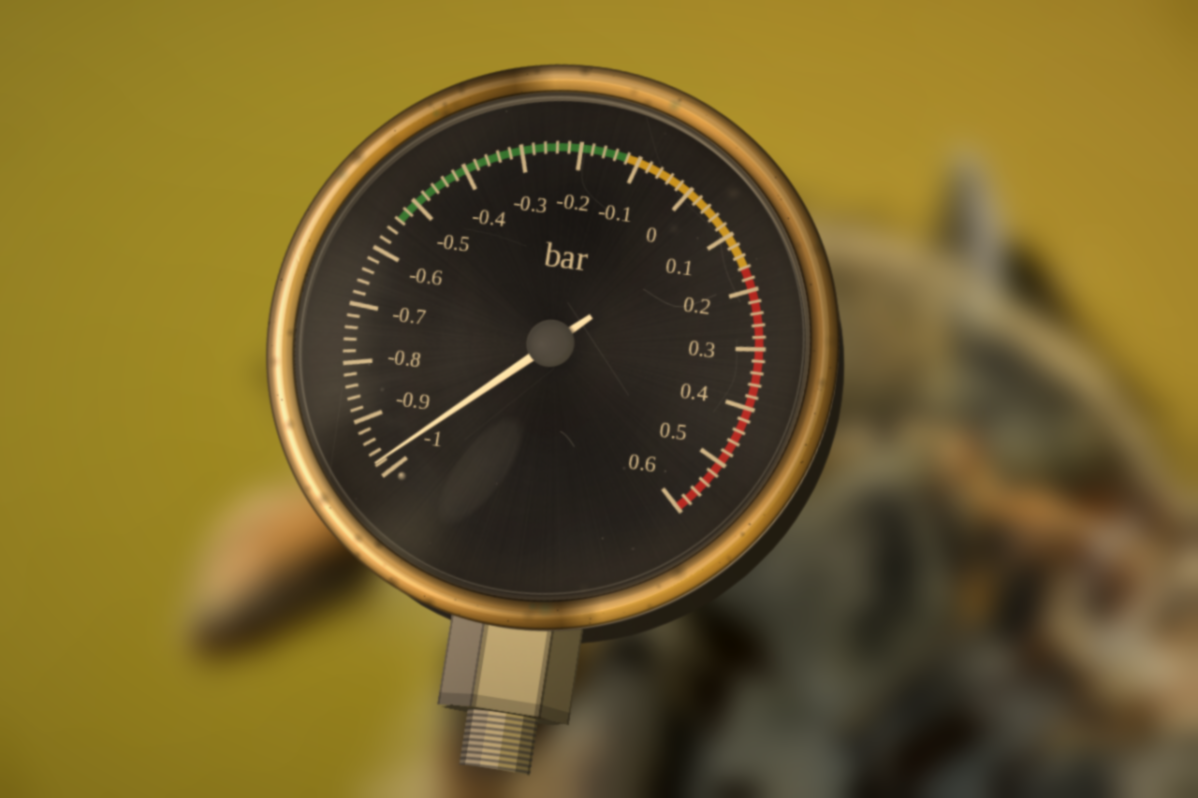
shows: -0.98 bar
